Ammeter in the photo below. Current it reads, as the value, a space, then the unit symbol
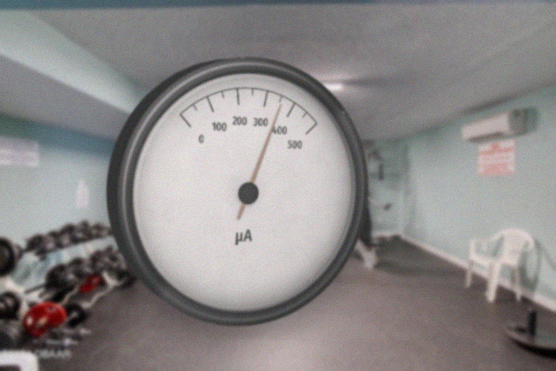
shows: 350 µA
